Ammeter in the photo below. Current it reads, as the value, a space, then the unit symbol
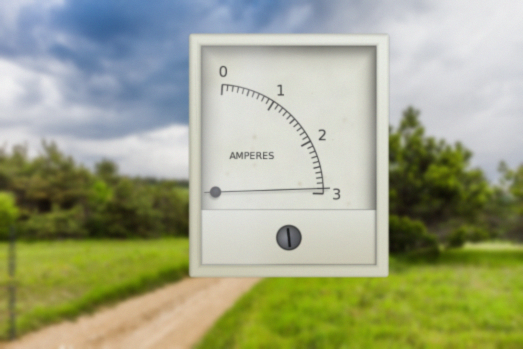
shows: 2.9 A
